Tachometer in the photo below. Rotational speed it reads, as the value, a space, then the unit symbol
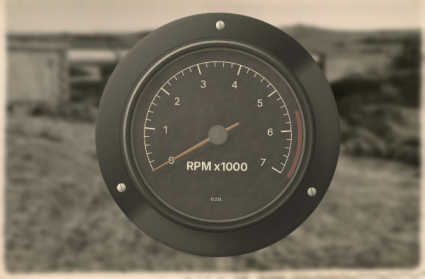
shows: 0 rpm
